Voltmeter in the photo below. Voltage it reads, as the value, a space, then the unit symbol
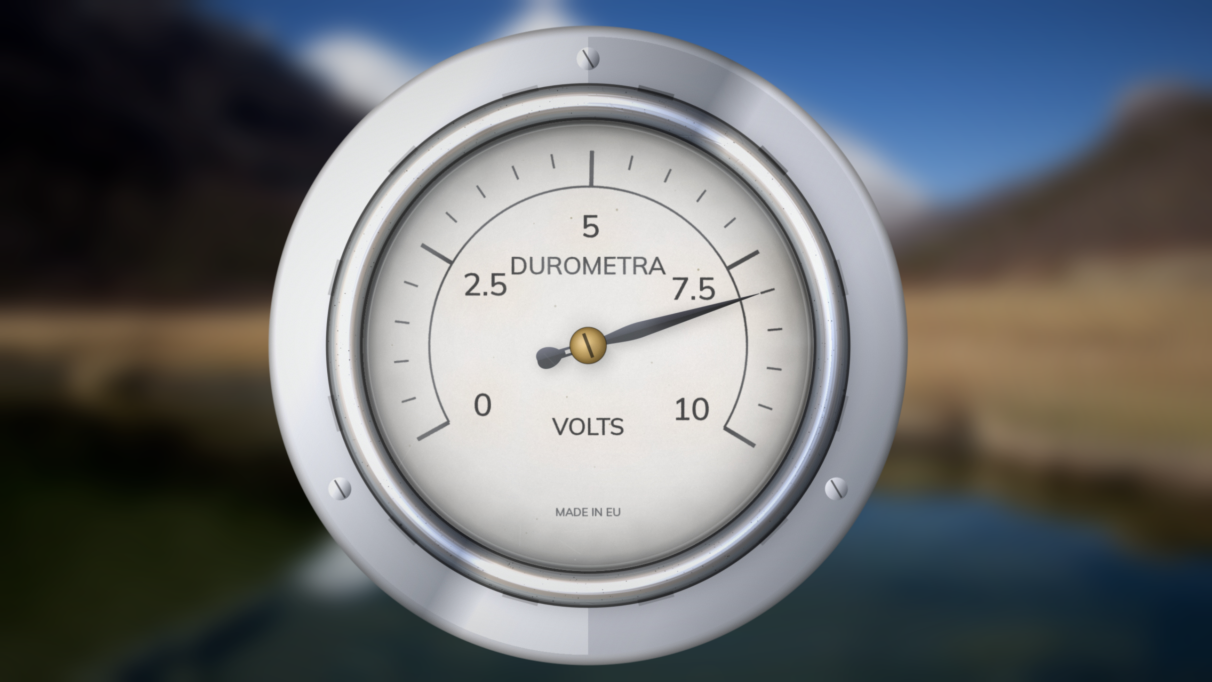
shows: 8 V
